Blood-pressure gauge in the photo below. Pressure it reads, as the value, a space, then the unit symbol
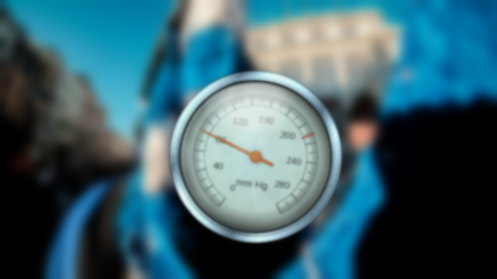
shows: 80 mmHg
